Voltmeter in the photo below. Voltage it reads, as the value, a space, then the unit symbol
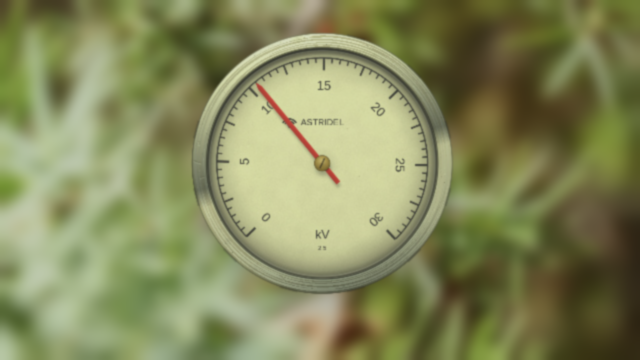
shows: 10.5 kV
